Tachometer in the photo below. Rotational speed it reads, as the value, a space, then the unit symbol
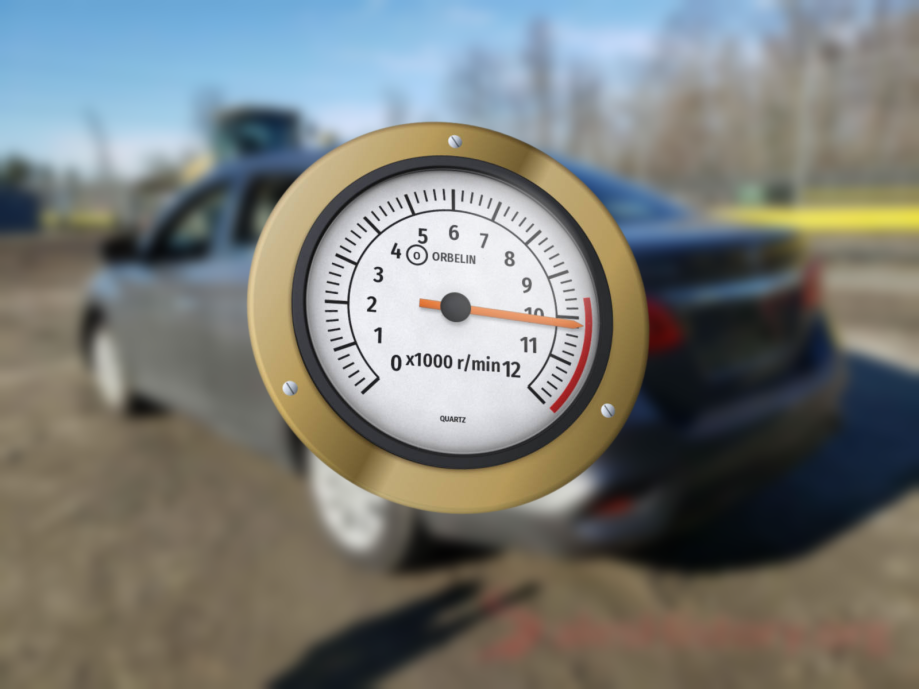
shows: 10200 rpm
